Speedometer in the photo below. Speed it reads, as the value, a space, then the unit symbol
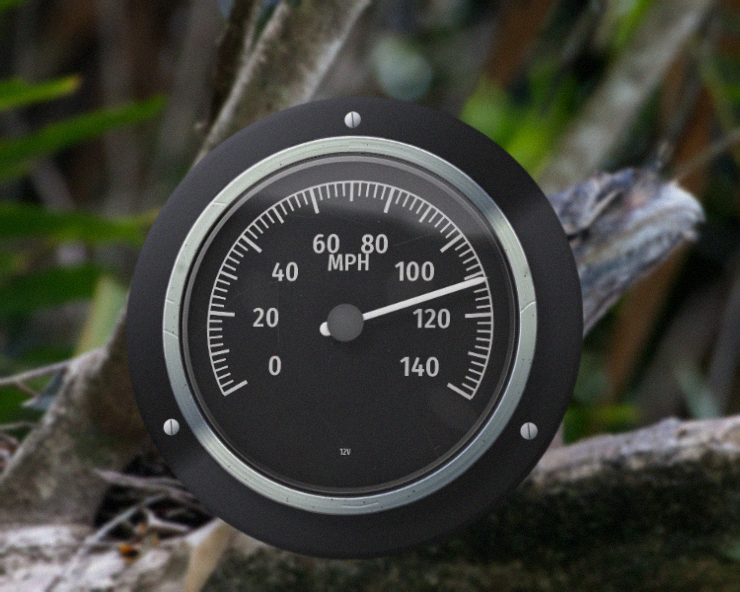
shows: 112 mph
